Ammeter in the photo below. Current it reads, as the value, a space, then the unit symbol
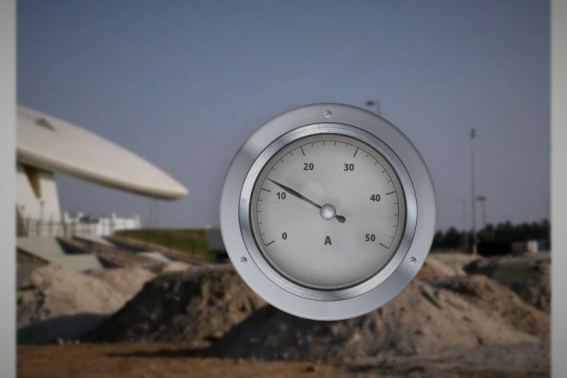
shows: 12 A
